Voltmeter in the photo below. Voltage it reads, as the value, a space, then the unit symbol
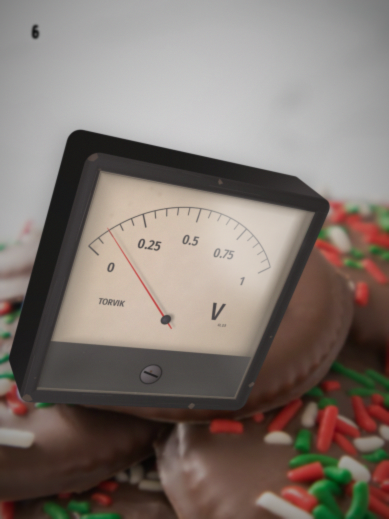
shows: 0.1 V
